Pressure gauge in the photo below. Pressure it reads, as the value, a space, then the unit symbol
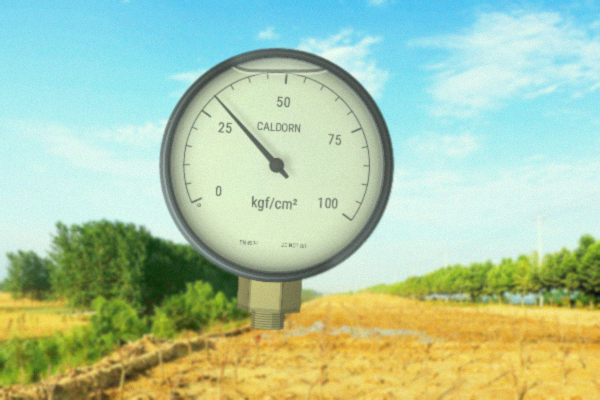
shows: 30 kg/cm²
